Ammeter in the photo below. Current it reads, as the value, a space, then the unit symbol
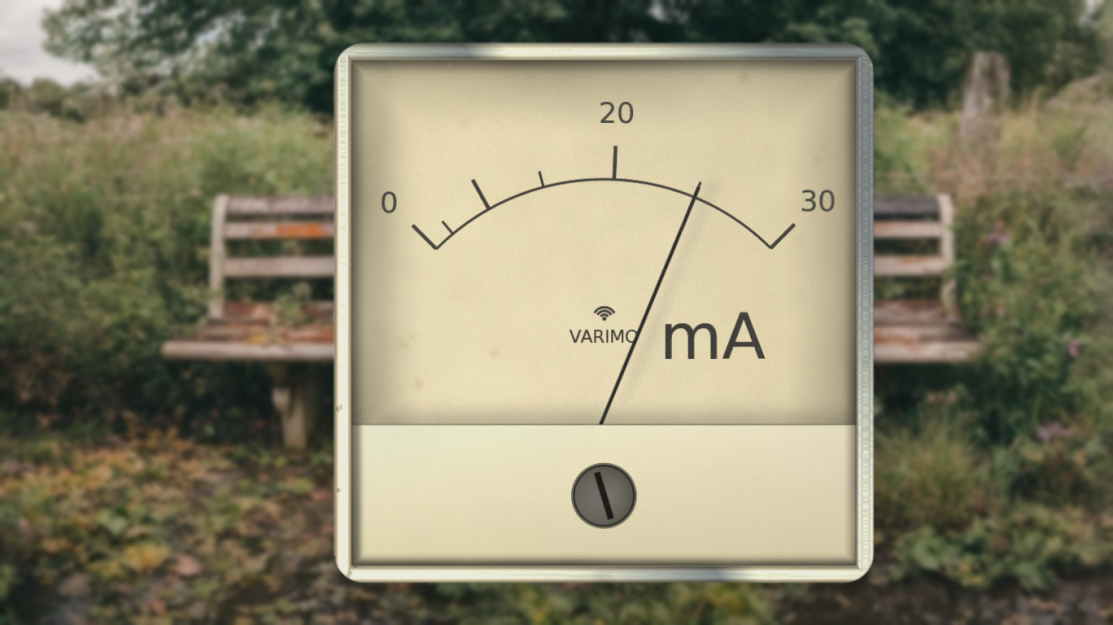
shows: 25 mA
